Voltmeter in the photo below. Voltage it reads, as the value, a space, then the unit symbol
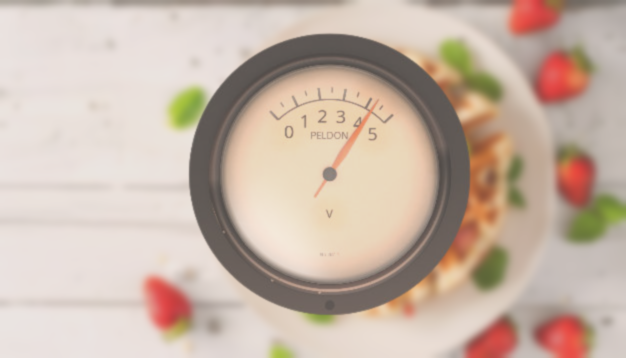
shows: 4.25 V
